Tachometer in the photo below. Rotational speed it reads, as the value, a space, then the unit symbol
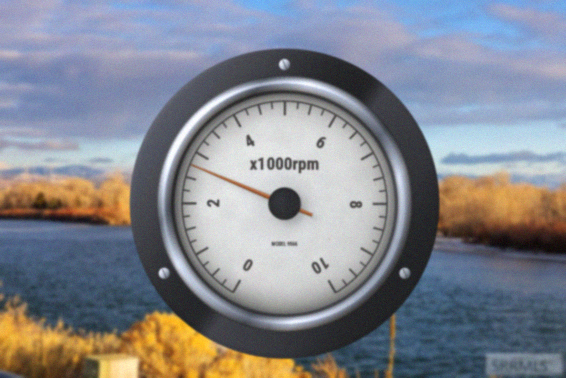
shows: 2750 rpm
